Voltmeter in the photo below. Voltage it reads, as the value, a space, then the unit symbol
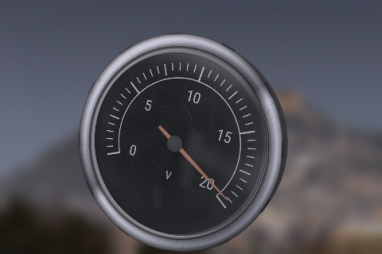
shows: 19.5 V
